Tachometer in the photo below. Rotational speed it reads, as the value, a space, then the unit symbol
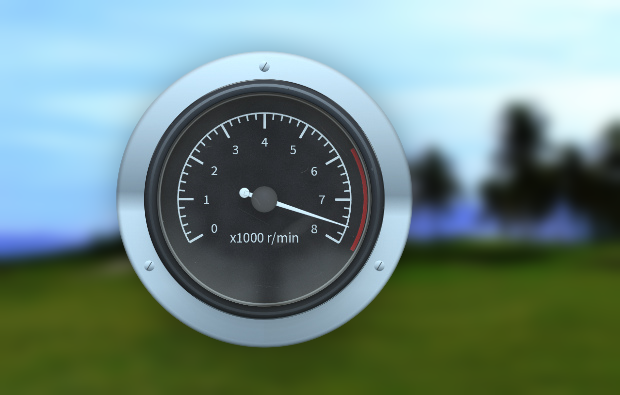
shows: 7600 rpm
